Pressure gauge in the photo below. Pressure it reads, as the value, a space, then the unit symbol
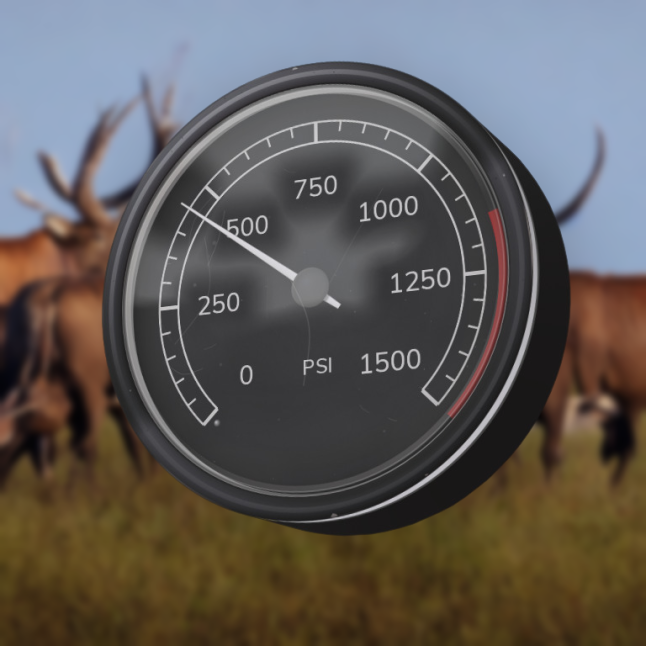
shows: 450 psi
